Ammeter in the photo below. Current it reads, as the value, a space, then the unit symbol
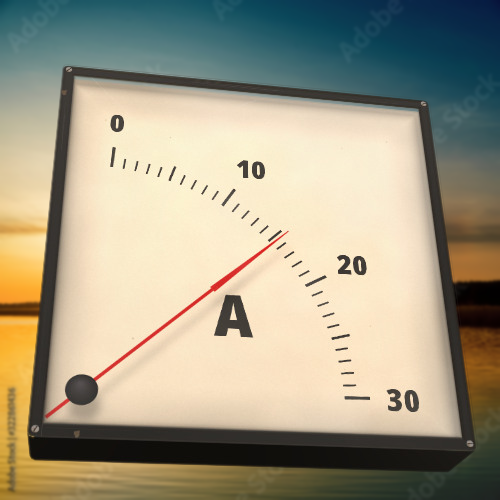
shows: 15.5 A
